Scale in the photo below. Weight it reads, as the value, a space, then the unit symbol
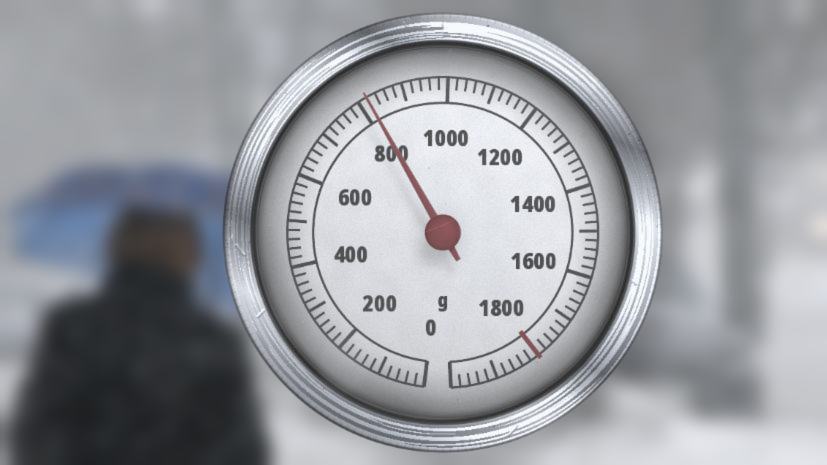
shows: 820 g
